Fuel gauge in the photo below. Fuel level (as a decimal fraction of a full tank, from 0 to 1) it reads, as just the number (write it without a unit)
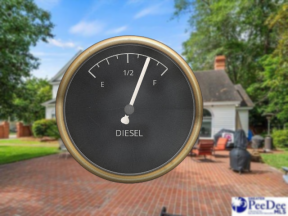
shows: 0.75
